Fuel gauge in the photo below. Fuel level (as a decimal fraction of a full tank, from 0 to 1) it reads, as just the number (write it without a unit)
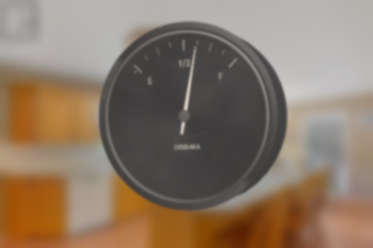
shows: 0.625
